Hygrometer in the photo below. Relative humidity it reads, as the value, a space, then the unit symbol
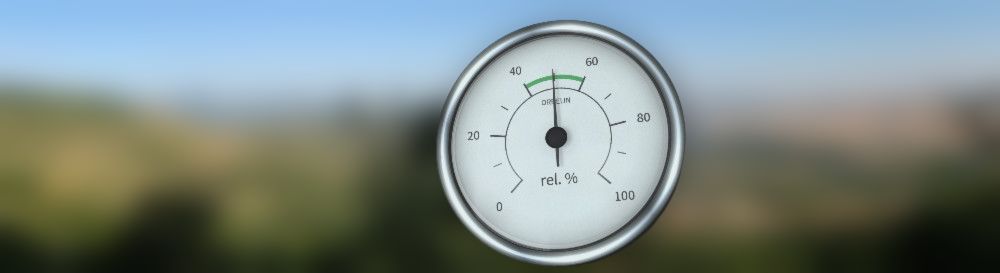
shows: 50 %
